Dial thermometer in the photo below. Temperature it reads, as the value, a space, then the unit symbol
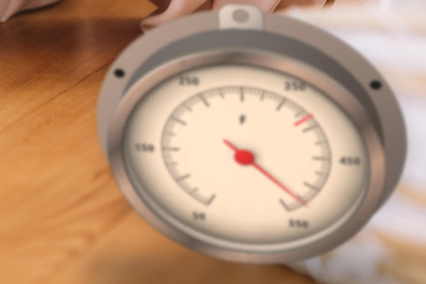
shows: 525 °F
